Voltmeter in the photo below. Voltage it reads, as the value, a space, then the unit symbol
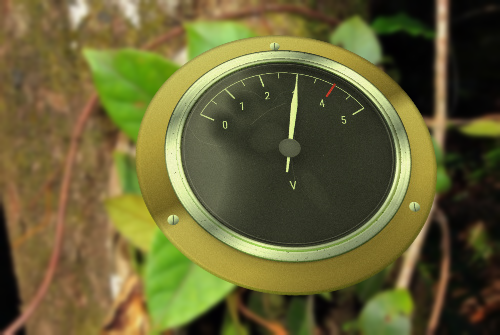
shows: 3 V
